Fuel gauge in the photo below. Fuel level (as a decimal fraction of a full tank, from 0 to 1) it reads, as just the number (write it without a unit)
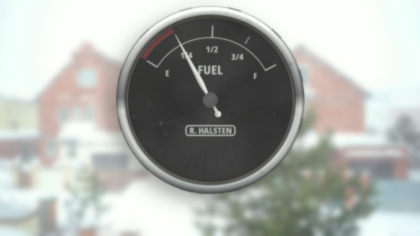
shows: 0.25
